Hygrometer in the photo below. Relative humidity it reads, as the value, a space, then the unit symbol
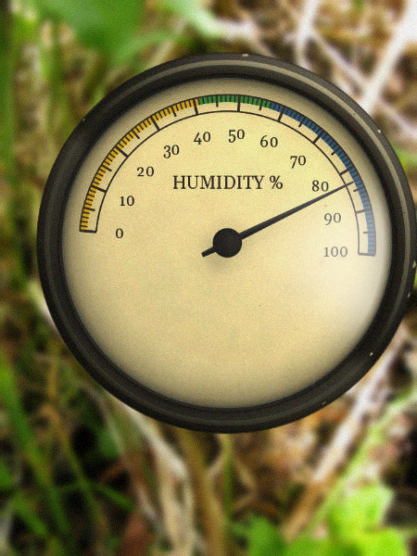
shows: 83 %
